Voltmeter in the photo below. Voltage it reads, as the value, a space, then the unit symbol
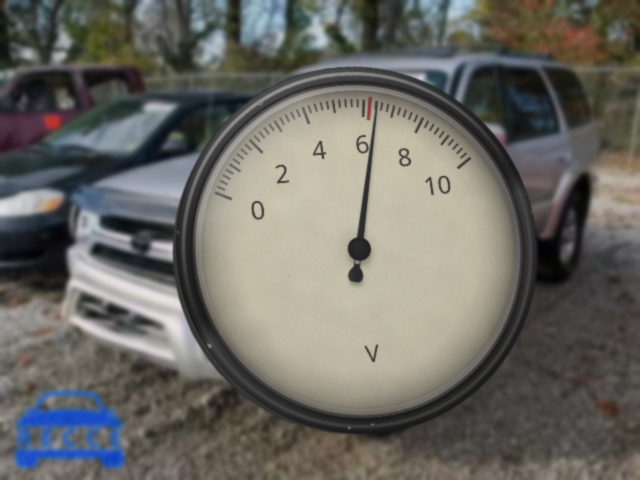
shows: 6.4 V
